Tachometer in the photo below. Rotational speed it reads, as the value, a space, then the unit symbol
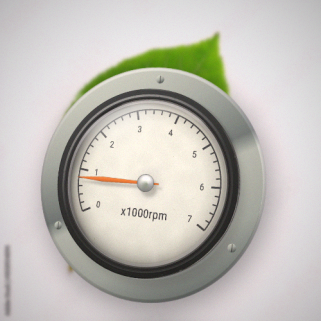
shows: 800 rpm
